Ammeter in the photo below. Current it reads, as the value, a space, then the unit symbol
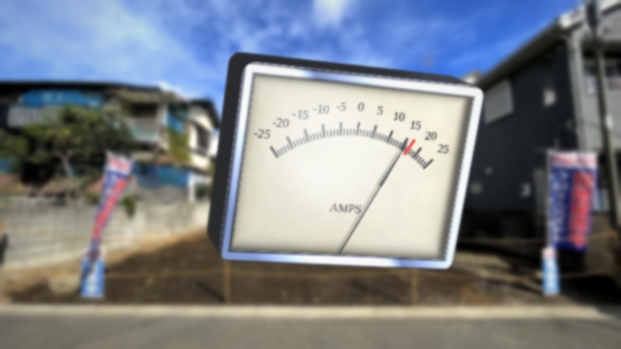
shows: 15 A
